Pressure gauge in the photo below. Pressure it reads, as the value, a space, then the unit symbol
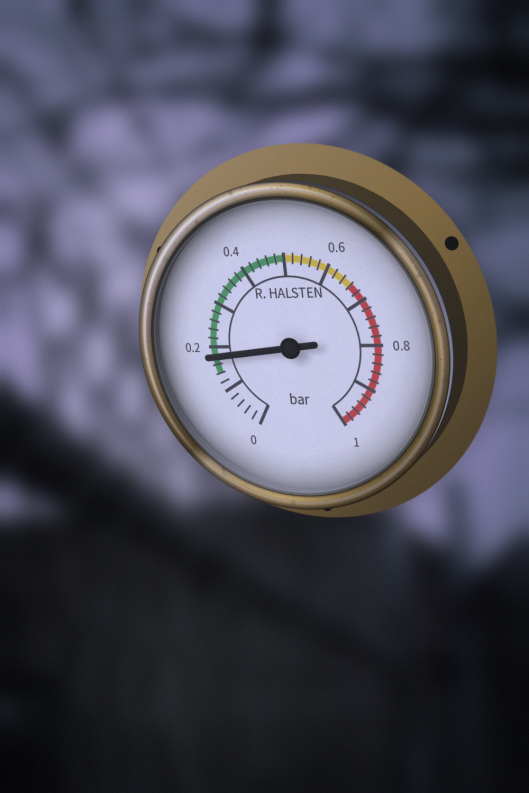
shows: 0.18 bar
